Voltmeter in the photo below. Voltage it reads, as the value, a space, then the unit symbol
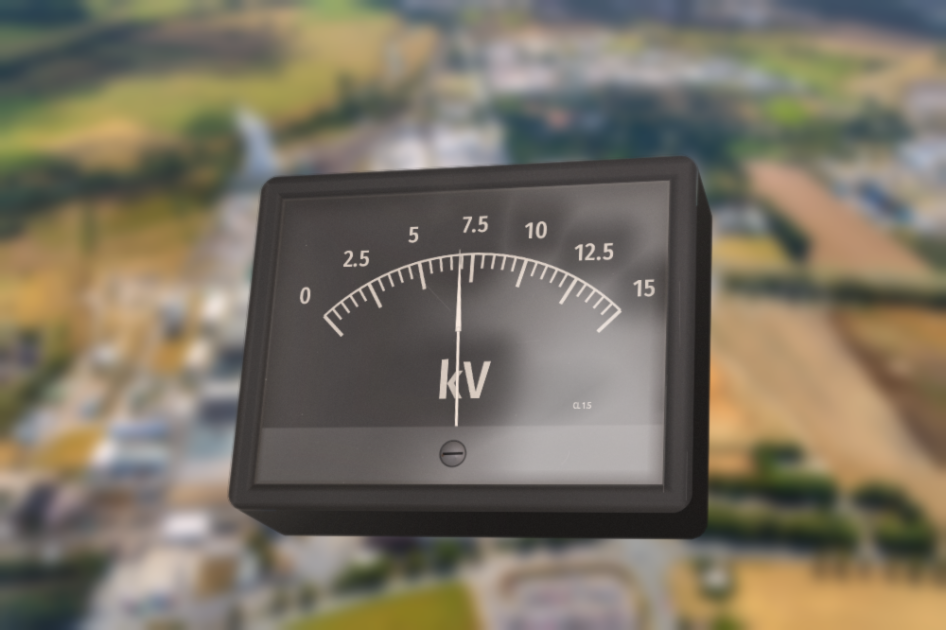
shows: 7 kV
